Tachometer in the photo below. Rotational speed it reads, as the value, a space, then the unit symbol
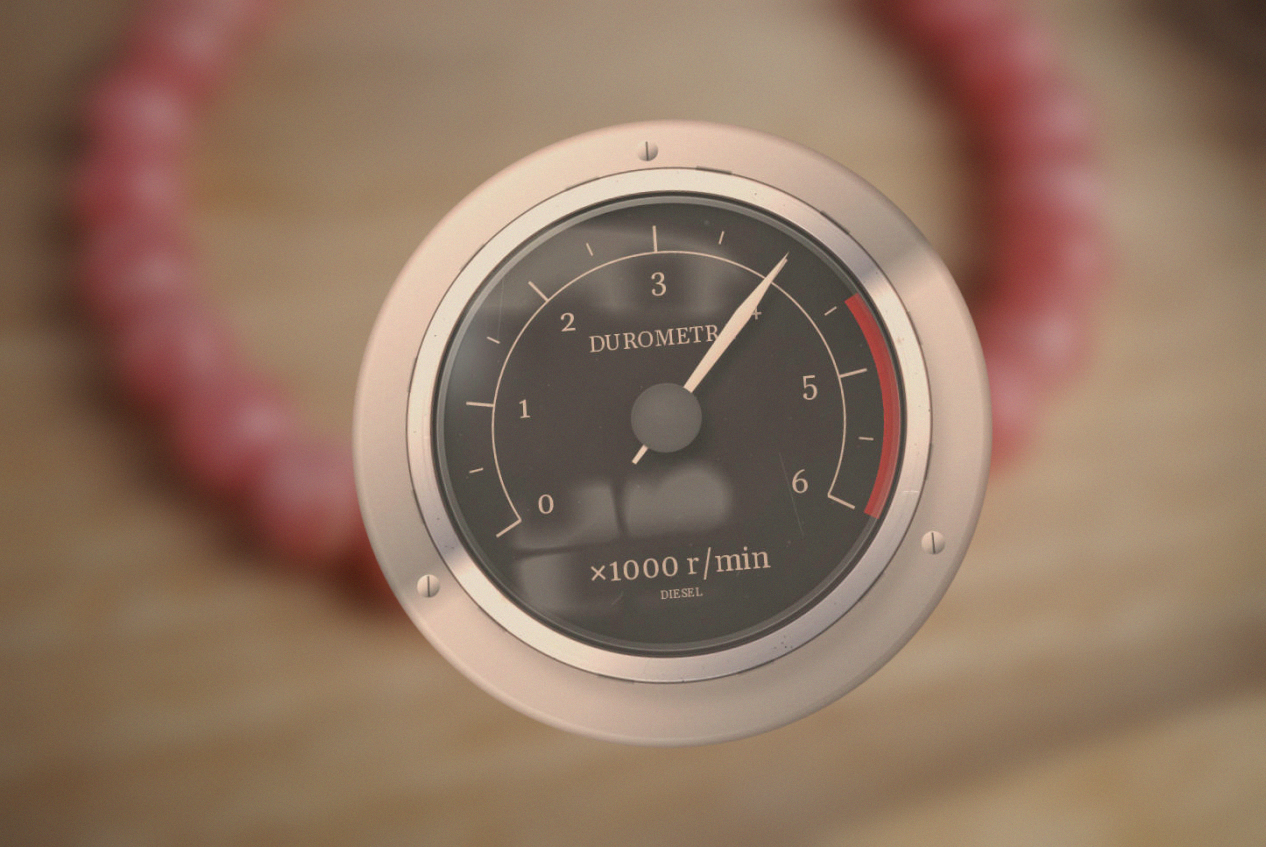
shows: 4000 rpm
